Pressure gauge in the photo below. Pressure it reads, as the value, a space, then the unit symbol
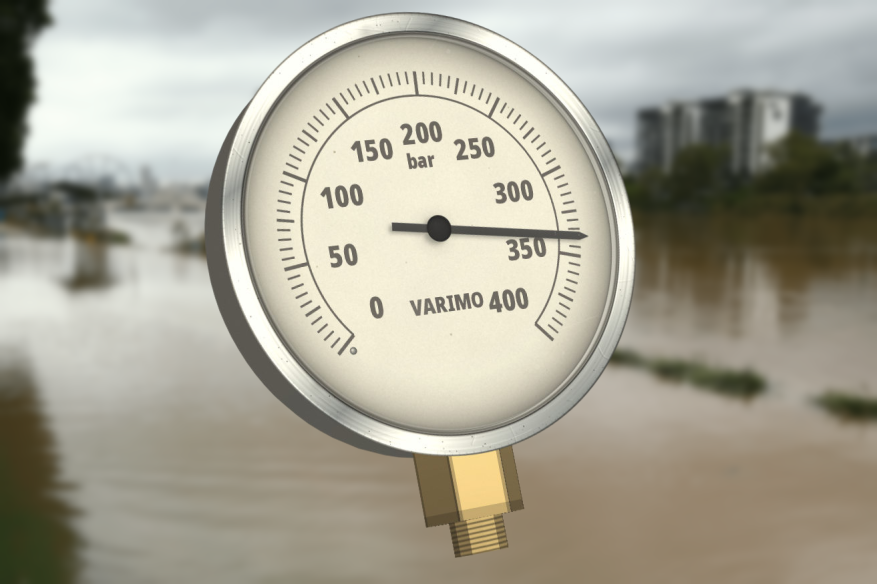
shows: 340 bar
